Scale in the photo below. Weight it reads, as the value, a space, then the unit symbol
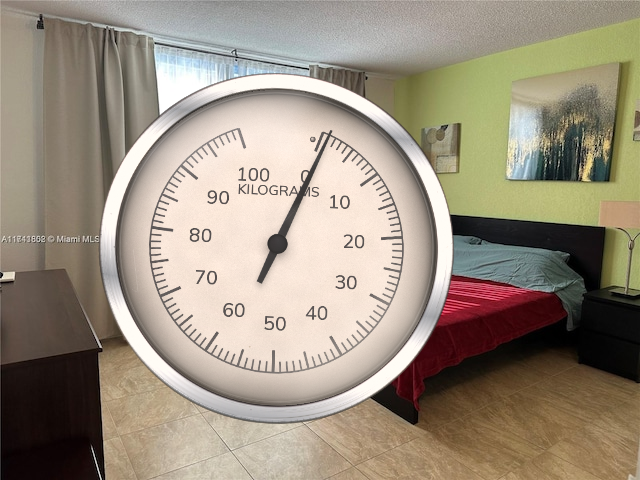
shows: 1 kg
